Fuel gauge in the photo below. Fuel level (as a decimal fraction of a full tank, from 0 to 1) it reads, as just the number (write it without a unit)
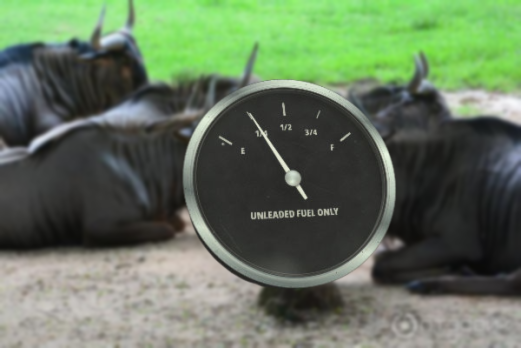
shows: 0.25
